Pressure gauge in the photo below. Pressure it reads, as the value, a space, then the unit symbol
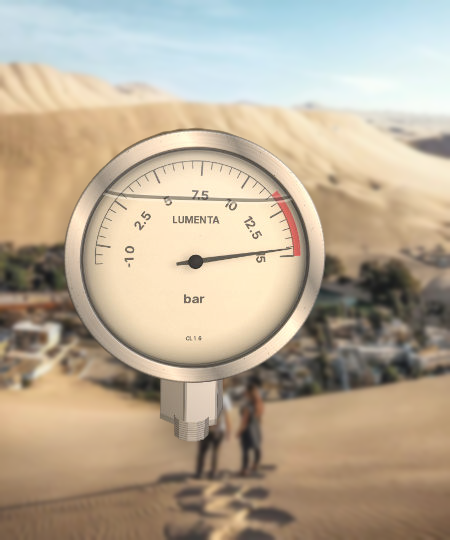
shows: 14.5 bar
